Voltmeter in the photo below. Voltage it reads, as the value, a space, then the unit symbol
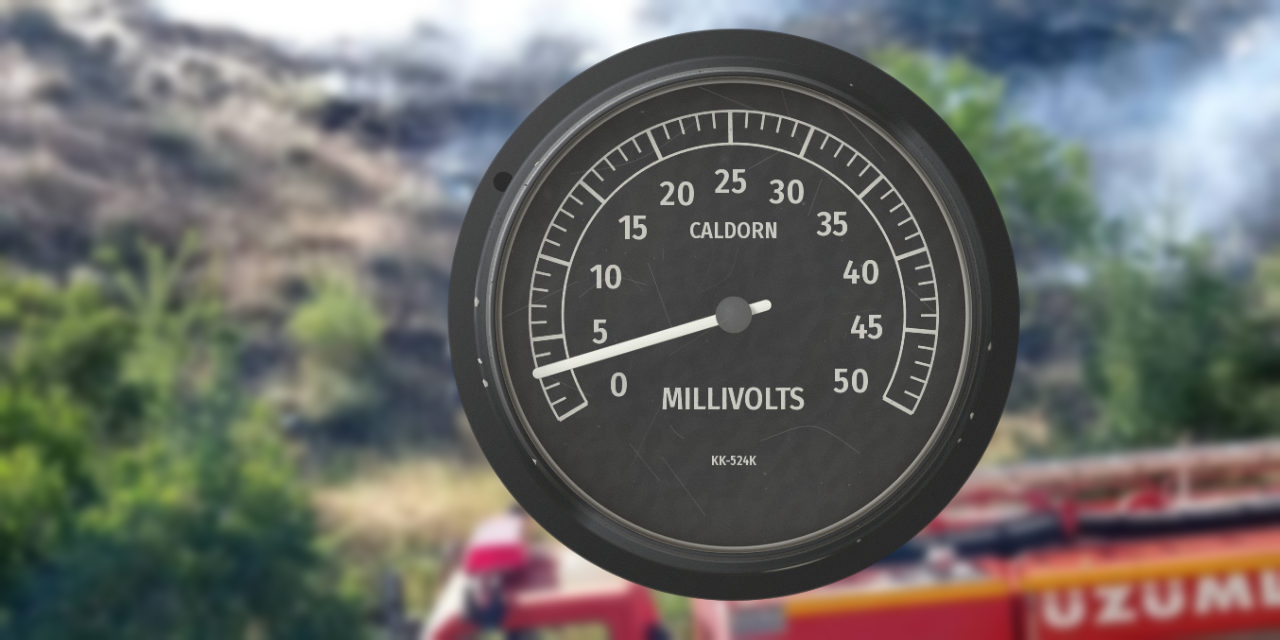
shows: 3 mV
